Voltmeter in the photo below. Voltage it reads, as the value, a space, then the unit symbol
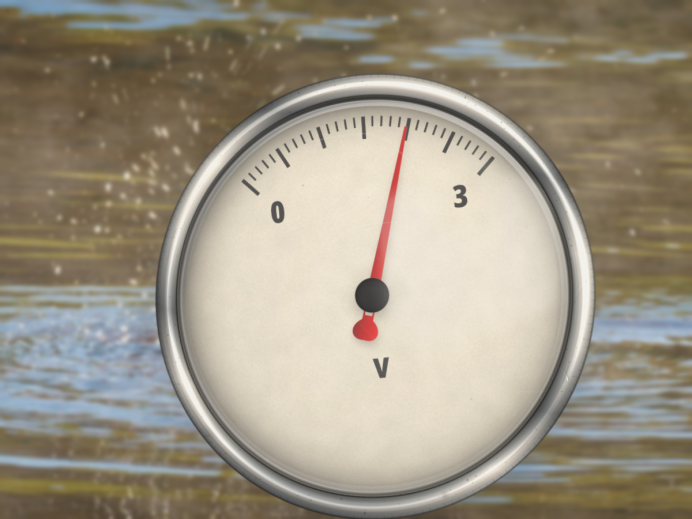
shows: 2 V
